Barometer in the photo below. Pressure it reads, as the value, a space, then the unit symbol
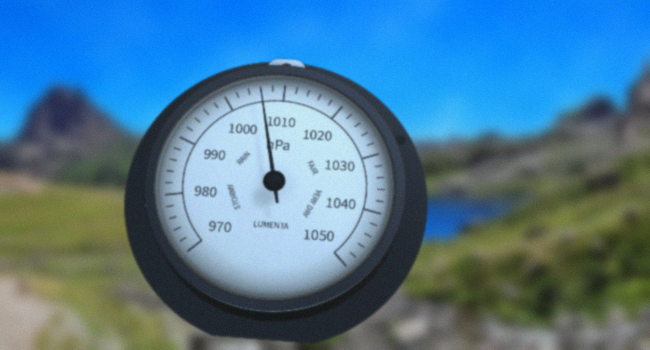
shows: 1006 hPa
